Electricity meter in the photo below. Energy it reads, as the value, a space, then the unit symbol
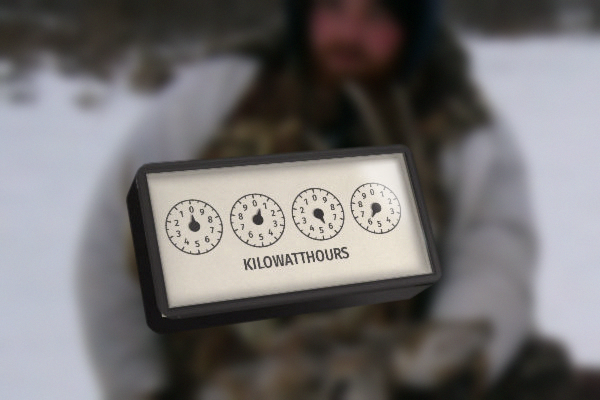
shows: 56 kWh
